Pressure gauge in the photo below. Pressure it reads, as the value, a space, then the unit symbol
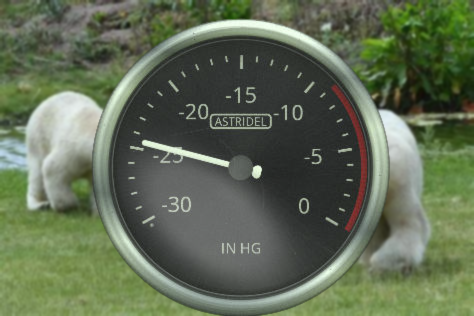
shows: -24.5 inHg
